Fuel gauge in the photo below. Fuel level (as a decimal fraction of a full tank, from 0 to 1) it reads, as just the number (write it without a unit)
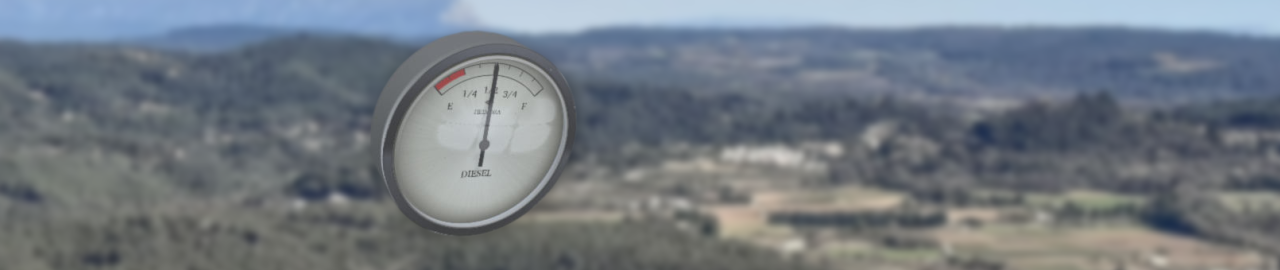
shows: 0.5
